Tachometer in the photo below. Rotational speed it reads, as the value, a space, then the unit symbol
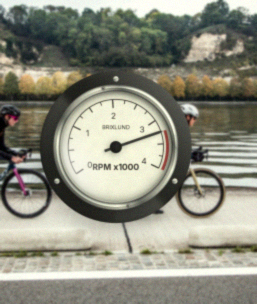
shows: 3250 rpm
